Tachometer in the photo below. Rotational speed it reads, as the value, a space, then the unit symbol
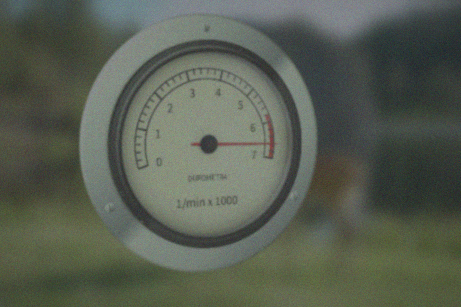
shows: 6600 rpm
